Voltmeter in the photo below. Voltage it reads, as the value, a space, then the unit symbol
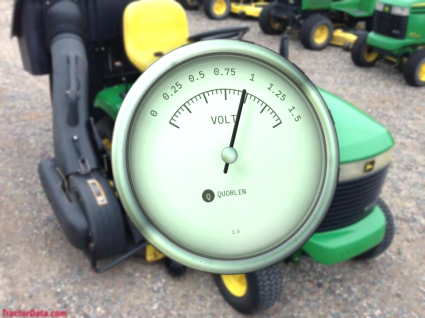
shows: 0.95 V
